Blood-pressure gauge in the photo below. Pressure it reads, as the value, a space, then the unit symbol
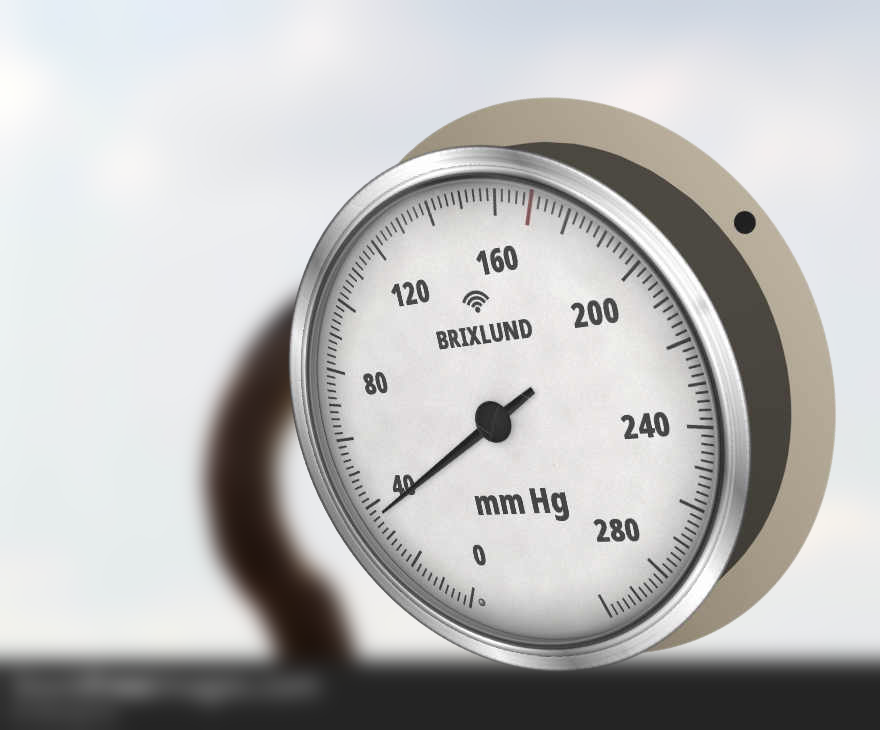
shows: 36 mmHg
